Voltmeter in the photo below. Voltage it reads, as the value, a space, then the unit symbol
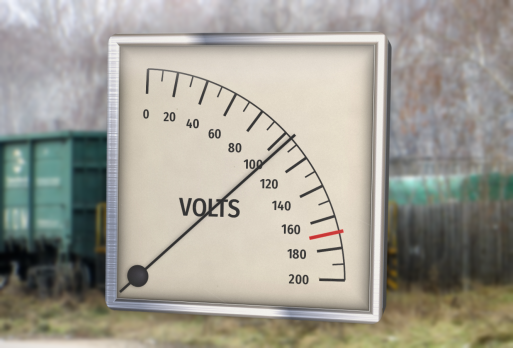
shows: 105 V
